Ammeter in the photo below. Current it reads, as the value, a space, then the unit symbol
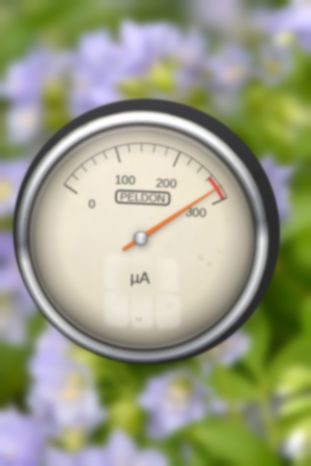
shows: 280 µA
